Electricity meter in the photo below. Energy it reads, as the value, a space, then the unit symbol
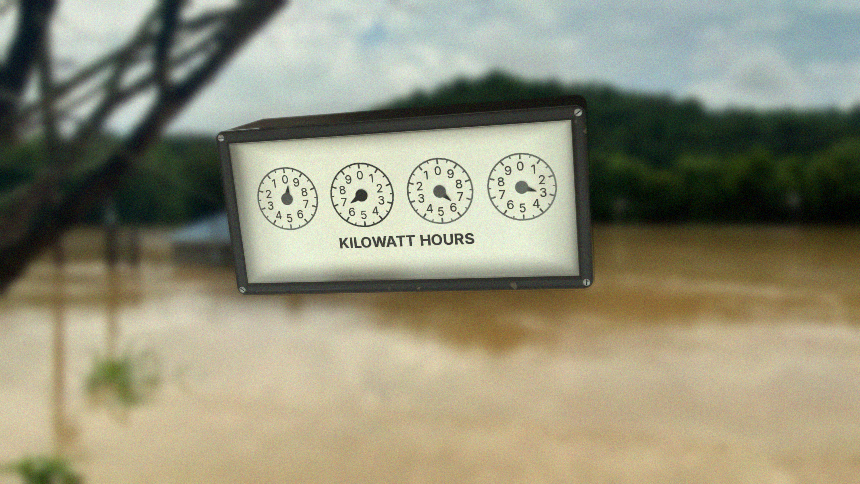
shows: 9663 kWh
